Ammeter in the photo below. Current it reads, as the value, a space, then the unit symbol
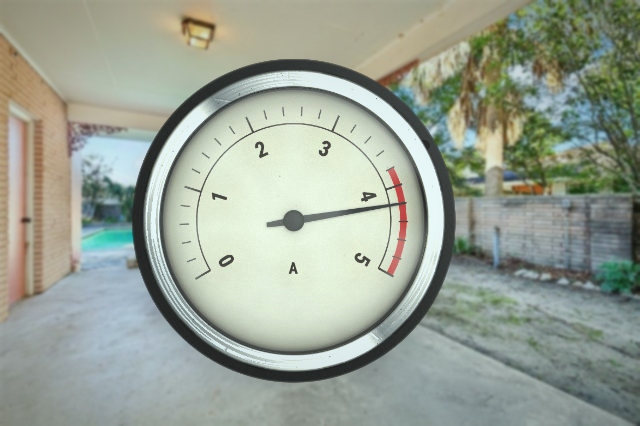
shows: 4.2 A
